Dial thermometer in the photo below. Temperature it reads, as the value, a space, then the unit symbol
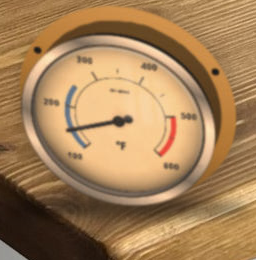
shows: 150 °F
